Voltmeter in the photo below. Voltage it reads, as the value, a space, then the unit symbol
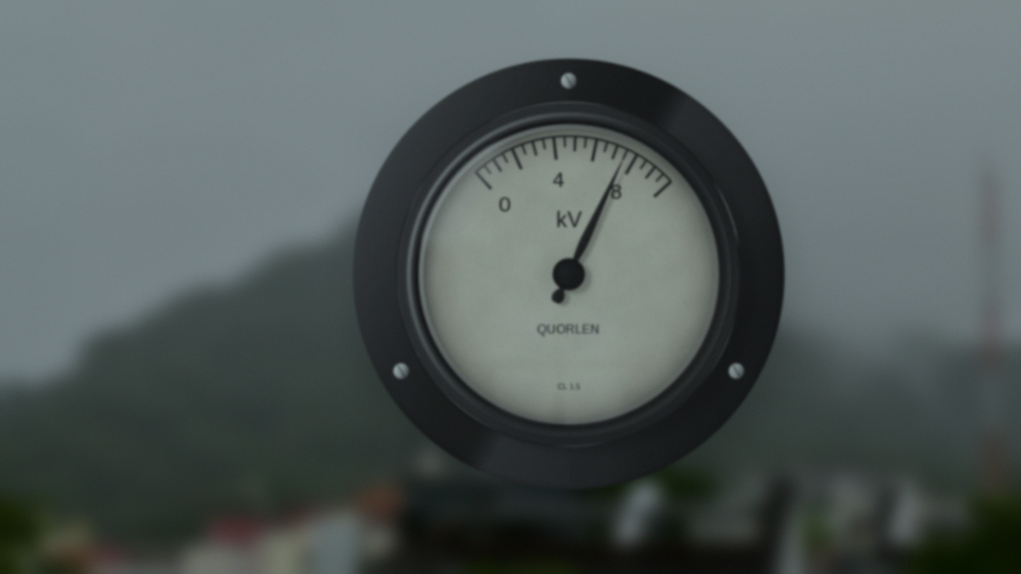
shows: 7.5 kV
